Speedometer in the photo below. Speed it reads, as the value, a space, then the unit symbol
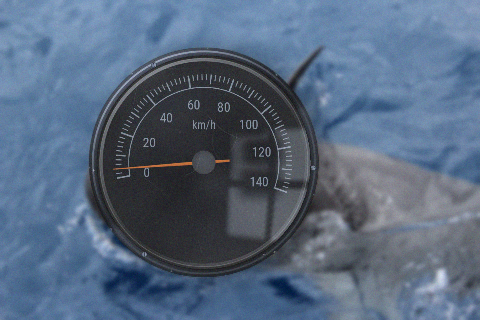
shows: 4 km/h
